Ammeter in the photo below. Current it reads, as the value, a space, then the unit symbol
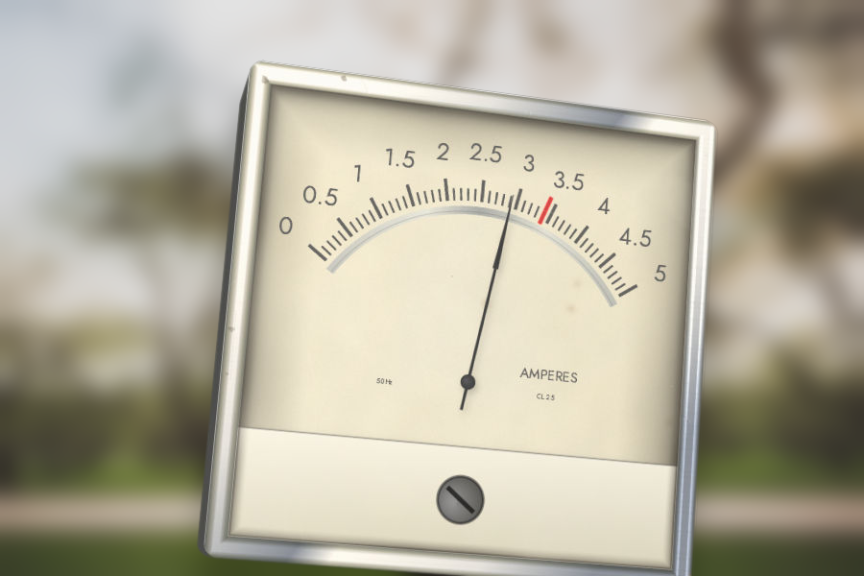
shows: 2.9 A
